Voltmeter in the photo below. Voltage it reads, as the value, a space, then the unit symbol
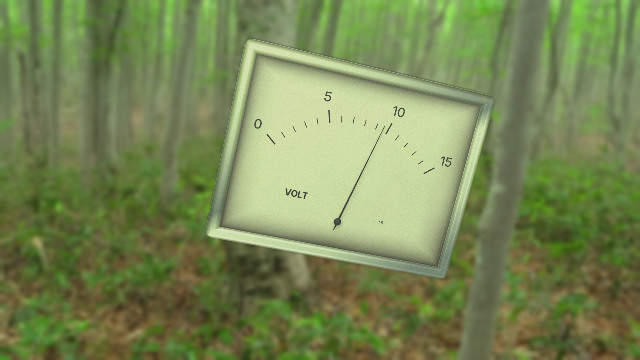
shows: 9.5 V
